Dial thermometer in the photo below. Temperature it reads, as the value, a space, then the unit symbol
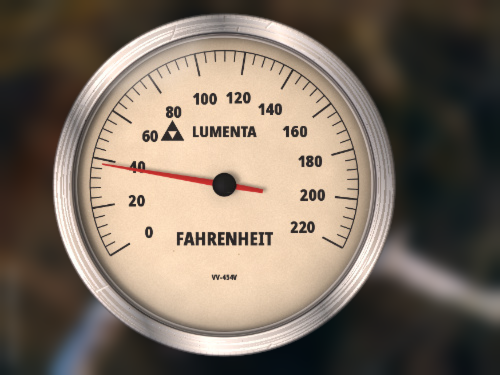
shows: 38 °F
